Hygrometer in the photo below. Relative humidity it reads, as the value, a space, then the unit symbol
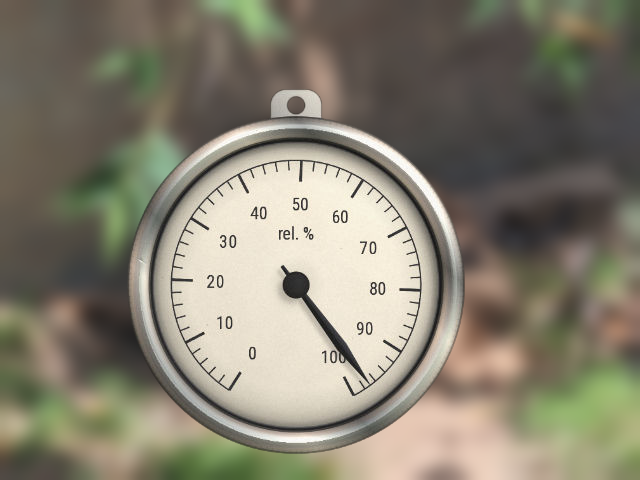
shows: 97 %
